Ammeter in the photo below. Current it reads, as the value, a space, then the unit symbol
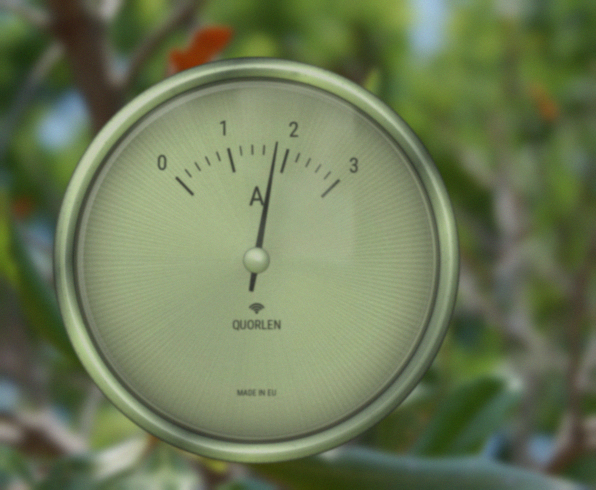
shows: 1.8 A
